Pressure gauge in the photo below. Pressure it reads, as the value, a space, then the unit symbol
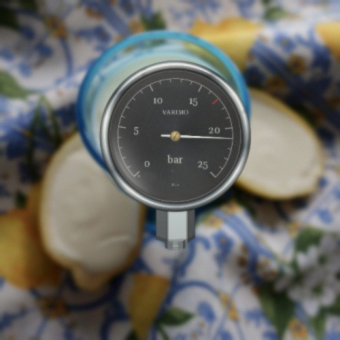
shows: 21 bar
